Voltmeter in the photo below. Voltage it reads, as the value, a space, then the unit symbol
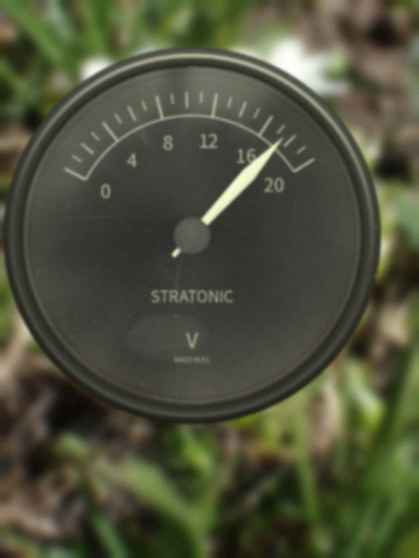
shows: 17.5 V
